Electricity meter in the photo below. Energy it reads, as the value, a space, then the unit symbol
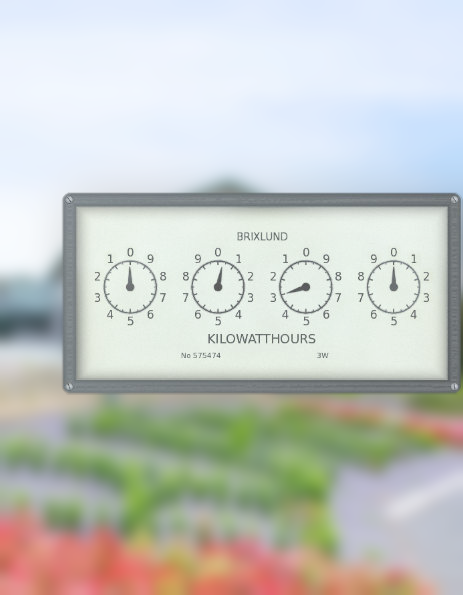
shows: 30 kWh
